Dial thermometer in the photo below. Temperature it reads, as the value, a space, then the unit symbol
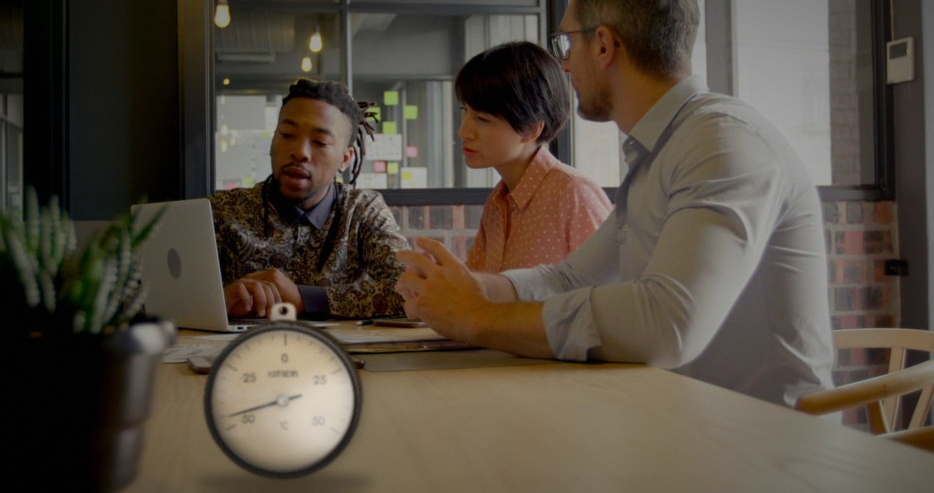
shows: -45 °C
